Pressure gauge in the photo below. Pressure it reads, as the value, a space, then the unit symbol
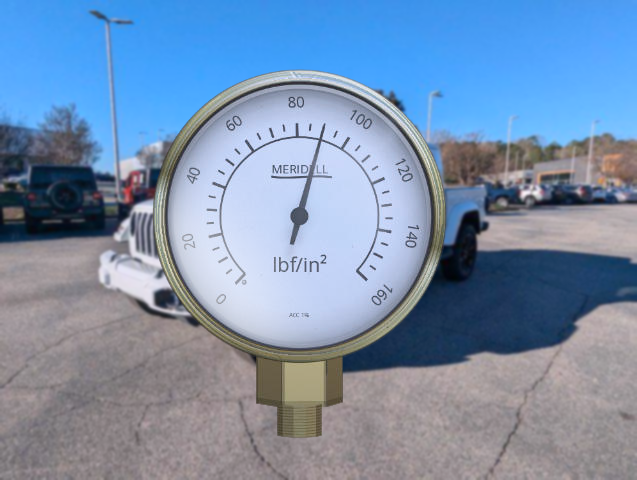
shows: 90 psi
